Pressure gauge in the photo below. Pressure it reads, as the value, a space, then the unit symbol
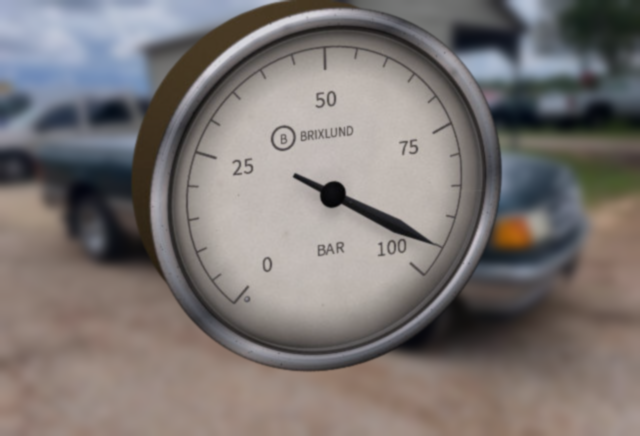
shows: 95 bar
